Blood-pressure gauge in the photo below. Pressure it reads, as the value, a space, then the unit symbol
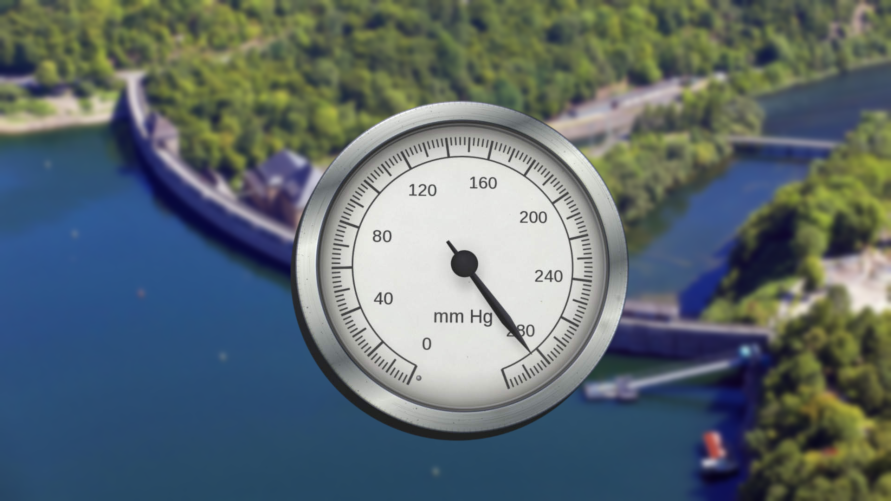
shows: 284 mmHg
